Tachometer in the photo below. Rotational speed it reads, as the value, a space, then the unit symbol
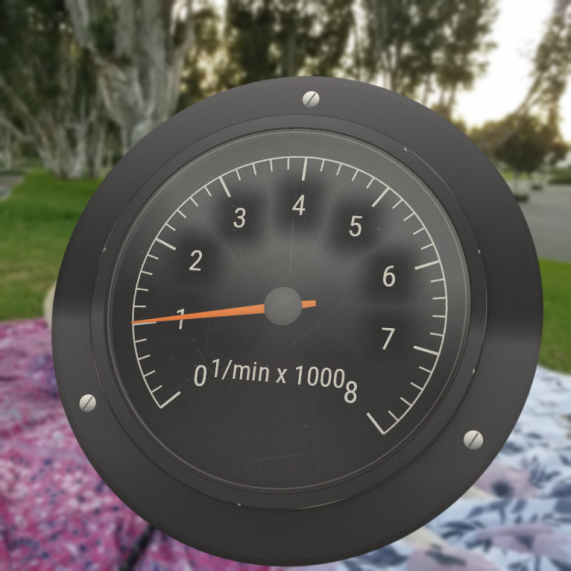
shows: 1000 rpm
